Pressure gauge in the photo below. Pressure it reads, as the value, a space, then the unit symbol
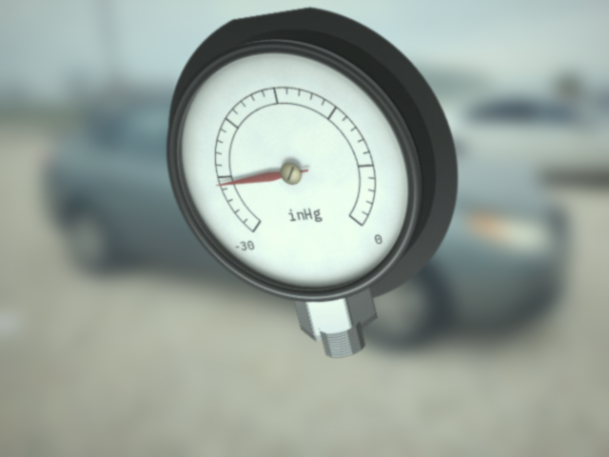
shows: -25.5 inHg
